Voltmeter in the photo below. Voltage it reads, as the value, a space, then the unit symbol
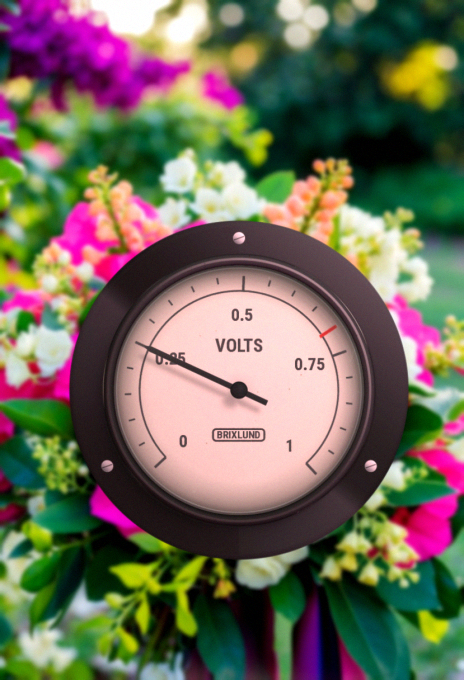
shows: 0.25 V
